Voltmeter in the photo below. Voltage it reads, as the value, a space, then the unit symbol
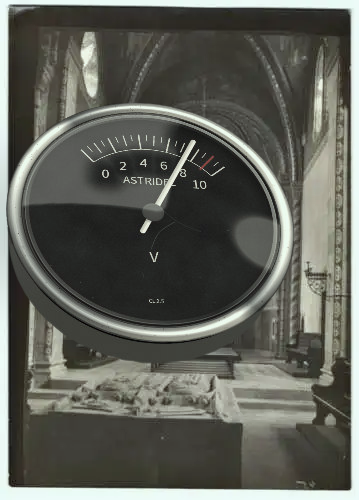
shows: 7.5 V
